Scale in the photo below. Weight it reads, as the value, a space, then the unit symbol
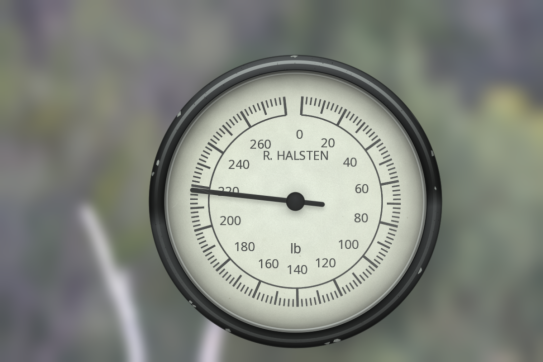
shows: 218 lb
